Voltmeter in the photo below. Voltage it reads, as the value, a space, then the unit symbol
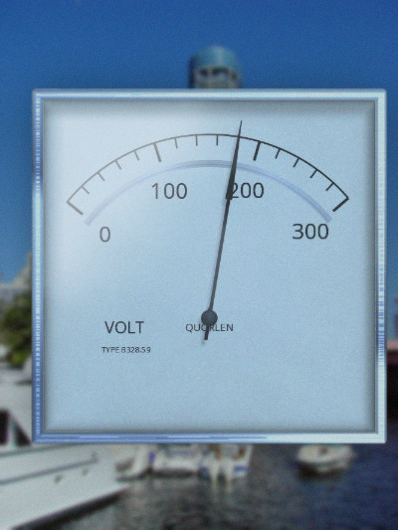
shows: 180 V
